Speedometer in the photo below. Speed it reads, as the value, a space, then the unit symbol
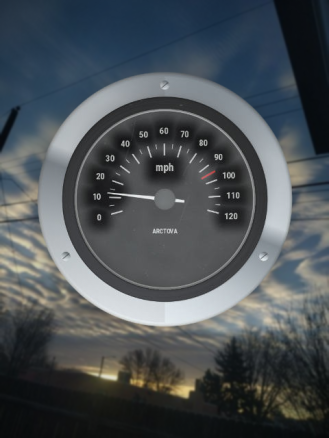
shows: 12.5 mph
